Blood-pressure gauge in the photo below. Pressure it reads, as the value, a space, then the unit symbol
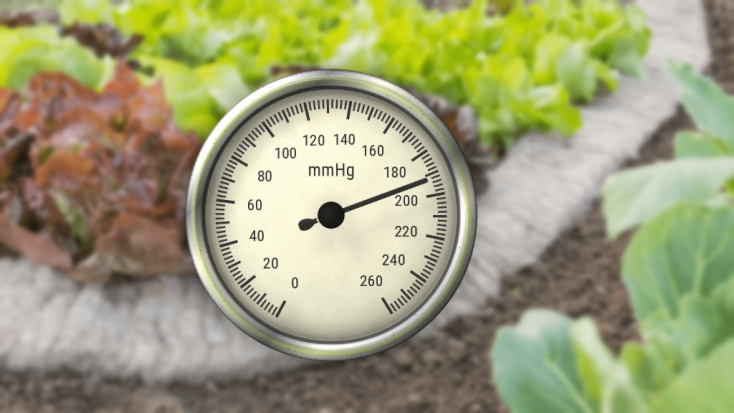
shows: 192 mmHg
